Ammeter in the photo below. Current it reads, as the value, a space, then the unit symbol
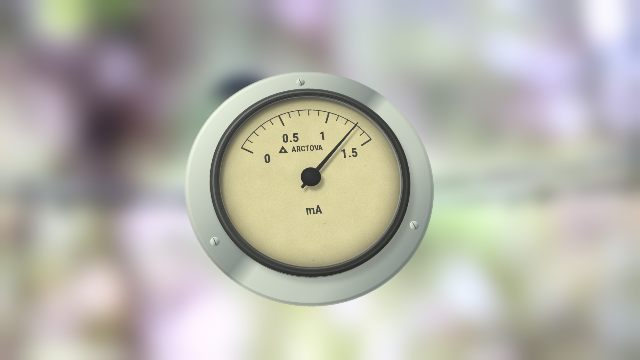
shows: 1.3 mA
